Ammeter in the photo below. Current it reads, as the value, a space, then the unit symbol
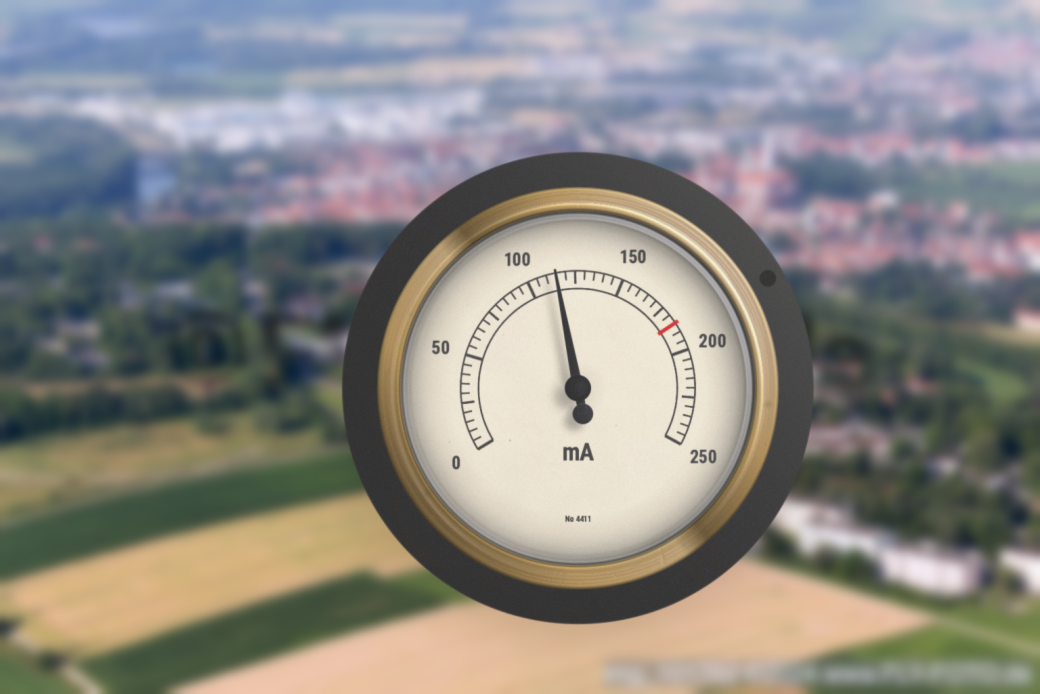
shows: 115 mA
